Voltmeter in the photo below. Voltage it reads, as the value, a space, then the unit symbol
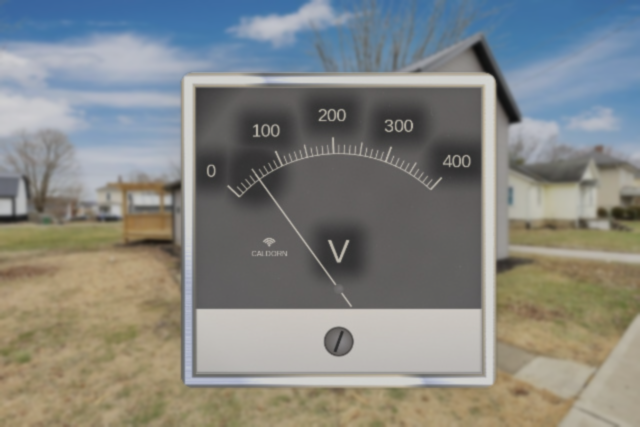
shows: 50 V
